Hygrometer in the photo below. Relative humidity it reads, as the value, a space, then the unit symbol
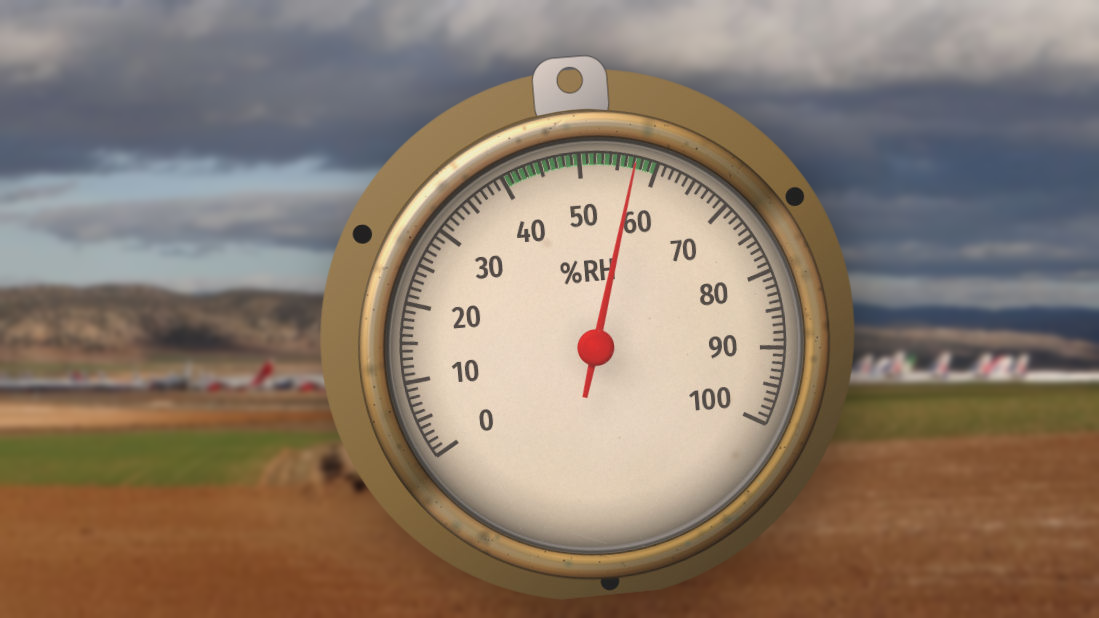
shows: 57 %
